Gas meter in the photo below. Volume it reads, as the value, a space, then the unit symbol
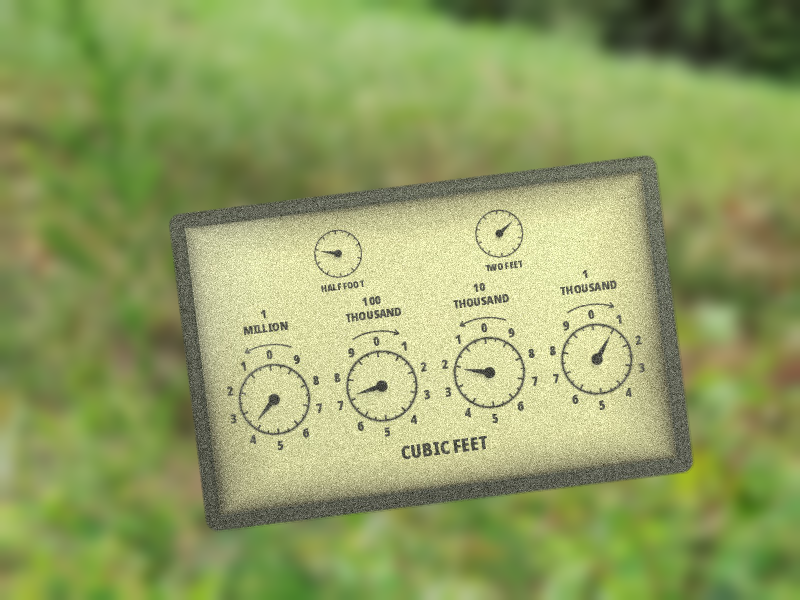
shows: 372100 ft³
